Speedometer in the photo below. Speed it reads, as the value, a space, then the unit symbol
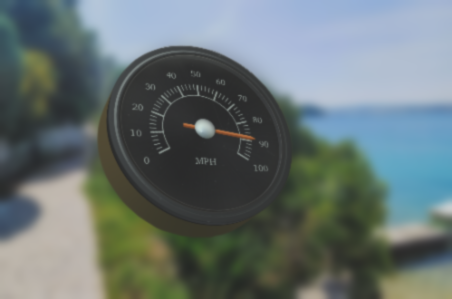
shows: 90 mph
